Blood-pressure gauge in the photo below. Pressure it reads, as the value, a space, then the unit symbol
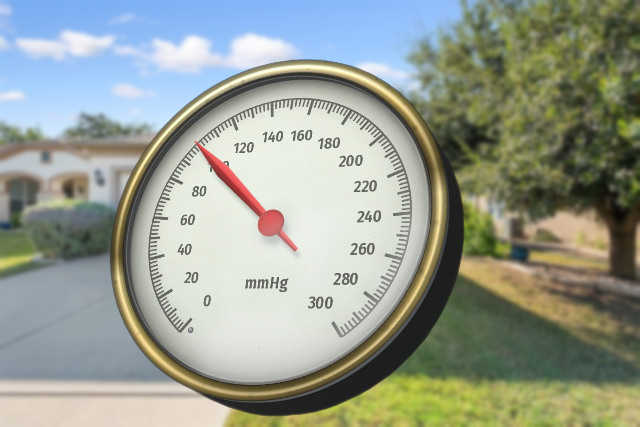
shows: 100 mmHg
